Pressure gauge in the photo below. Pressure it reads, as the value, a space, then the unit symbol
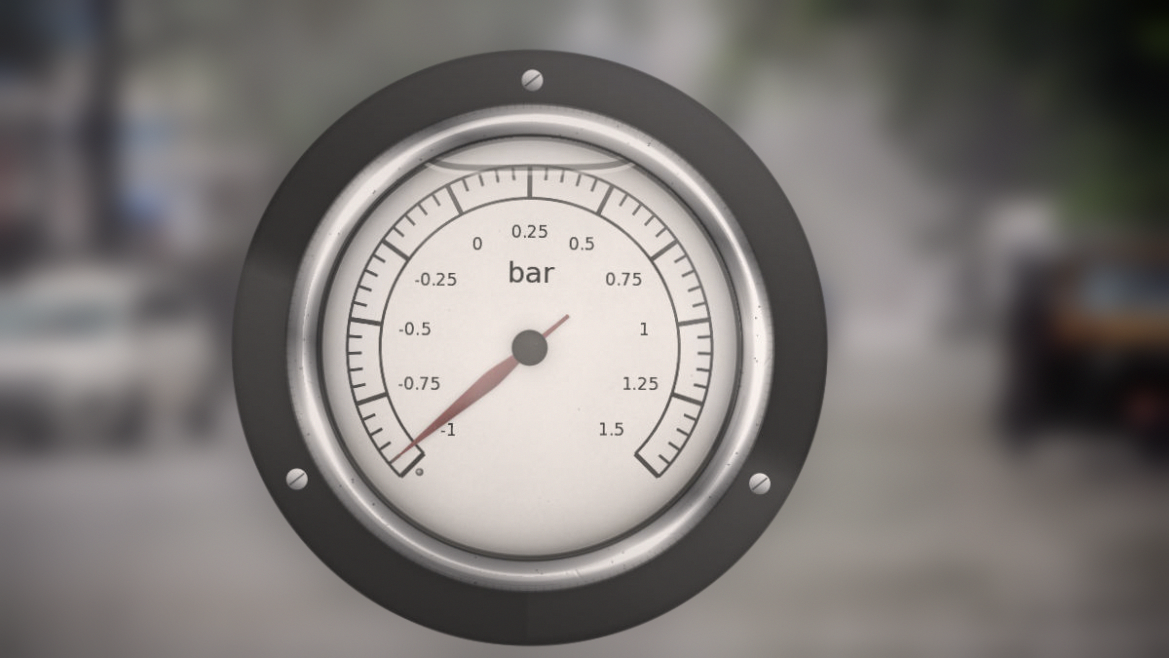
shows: -0.95 bar
